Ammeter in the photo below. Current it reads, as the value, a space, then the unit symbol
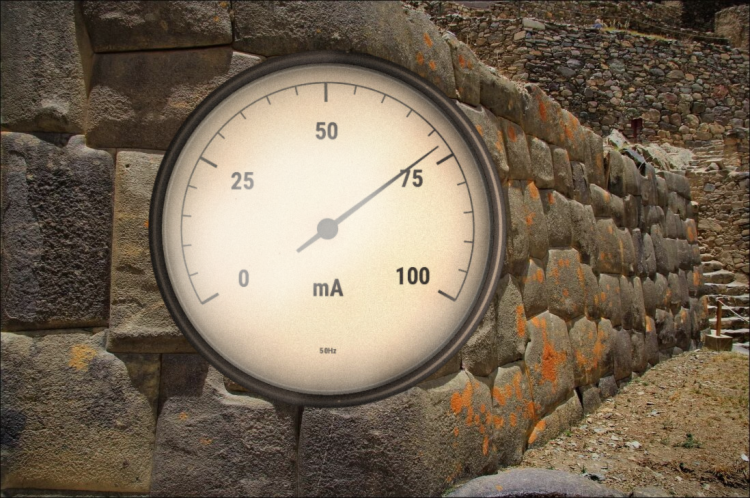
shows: 72.5 mA
